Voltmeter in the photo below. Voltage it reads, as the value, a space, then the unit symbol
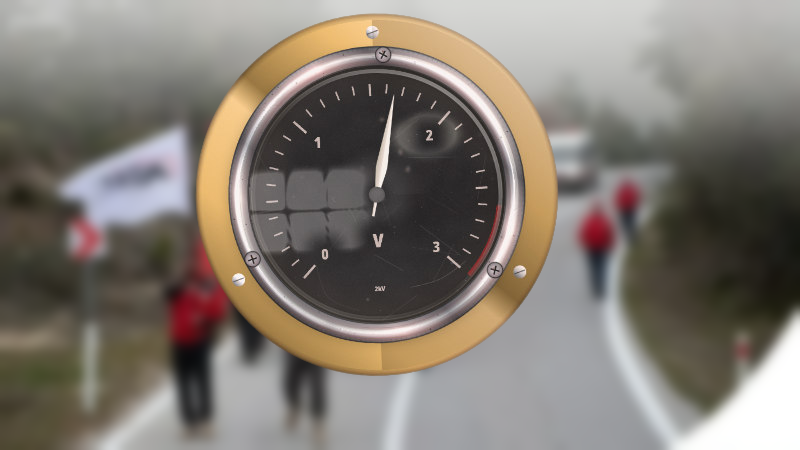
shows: 1.65 V
